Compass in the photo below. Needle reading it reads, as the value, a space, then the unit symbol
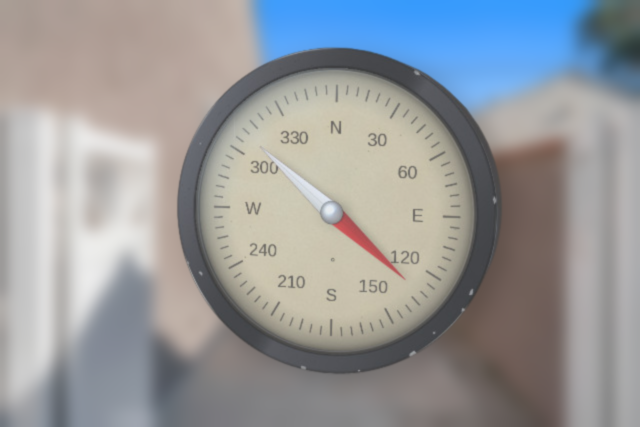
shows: 130 °
